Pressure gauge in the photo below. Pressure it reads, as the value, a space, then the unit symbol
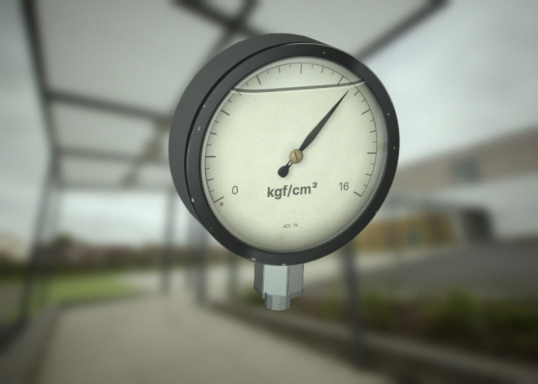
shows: 10.5 kg/cm²
